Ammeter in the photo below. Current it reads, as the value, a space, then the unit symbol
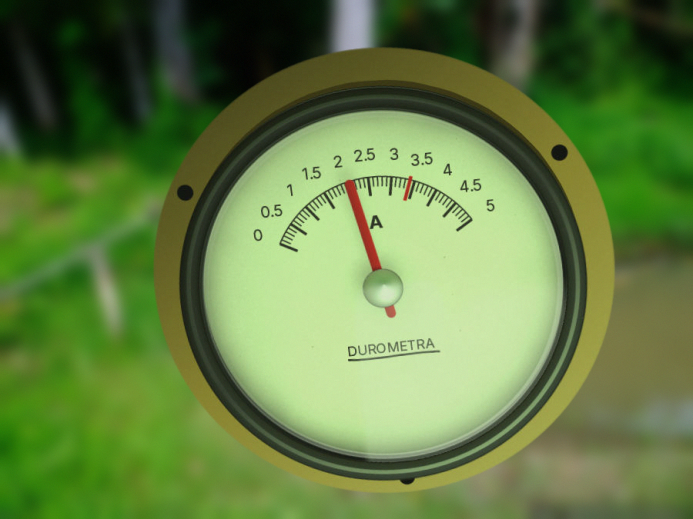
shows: 2.1 A
